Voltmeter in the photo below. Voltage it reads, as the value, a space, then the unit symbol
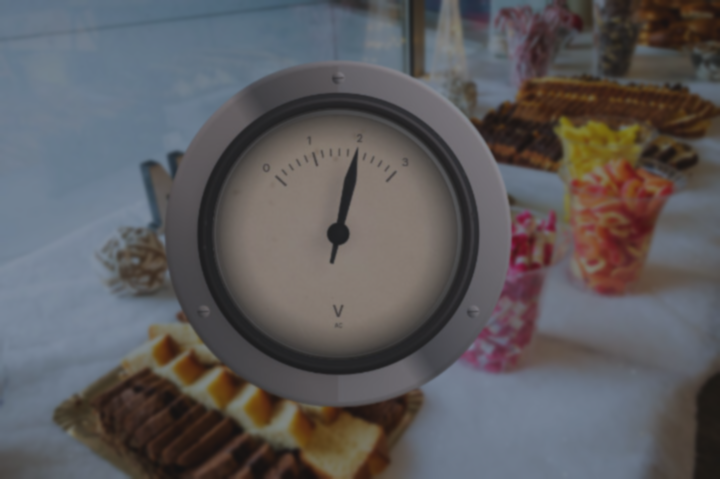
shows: 2 V
